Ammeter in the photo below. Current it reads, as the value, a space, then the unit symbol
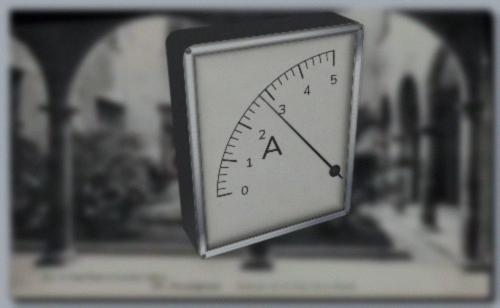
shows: 2.8 A
